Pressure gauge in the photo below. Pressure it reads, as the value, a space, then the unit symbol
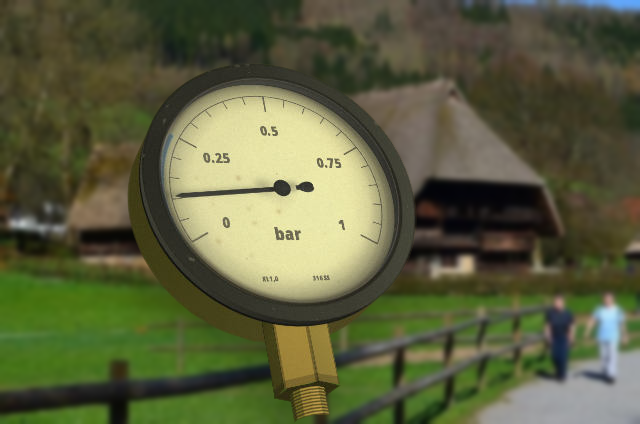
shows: 0.1 bar
